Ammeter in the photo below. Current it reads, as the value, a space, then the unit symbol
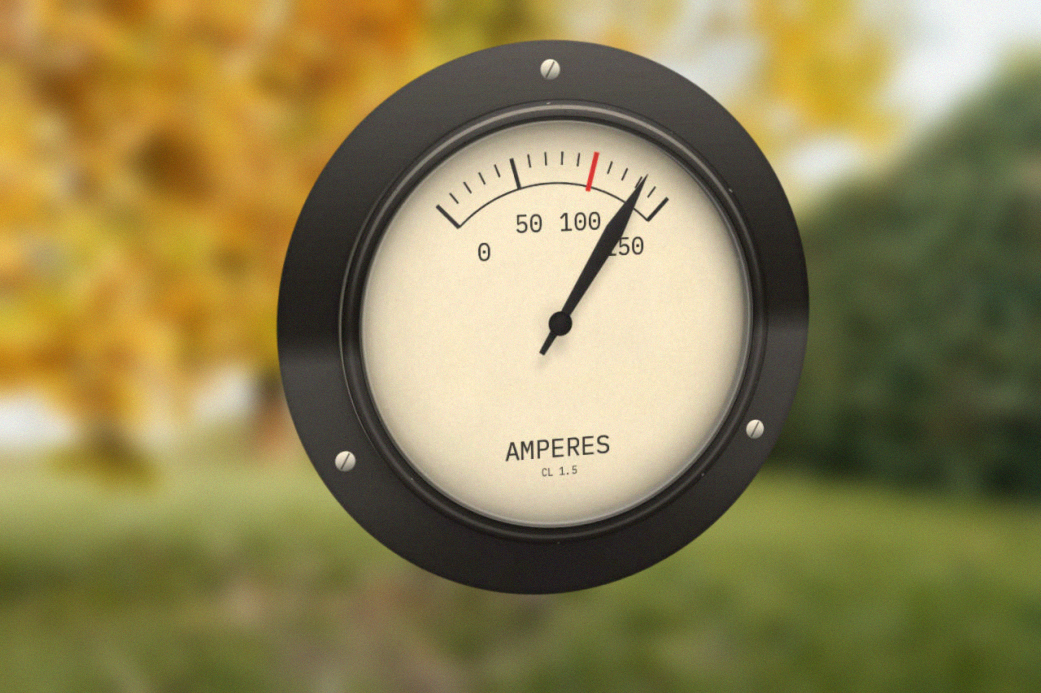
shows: 130 A
